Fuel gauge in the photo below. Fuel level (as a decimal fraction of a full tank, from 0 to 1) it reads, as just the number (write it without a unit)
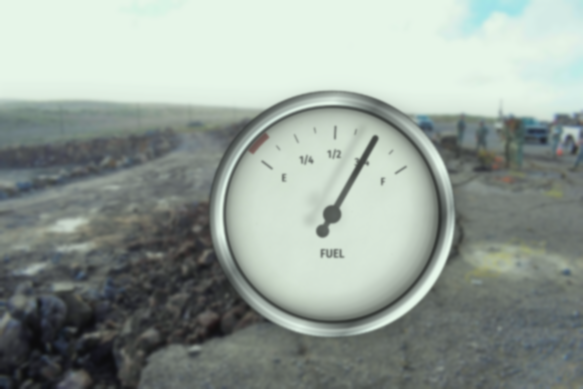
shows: 0.75
